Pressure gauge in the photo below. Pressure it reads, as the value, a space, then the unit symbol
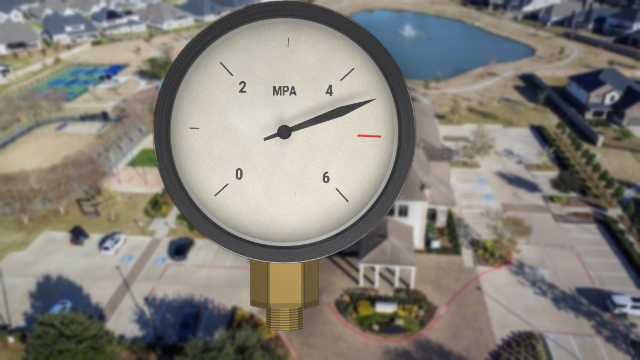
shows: 4.5 MPa
